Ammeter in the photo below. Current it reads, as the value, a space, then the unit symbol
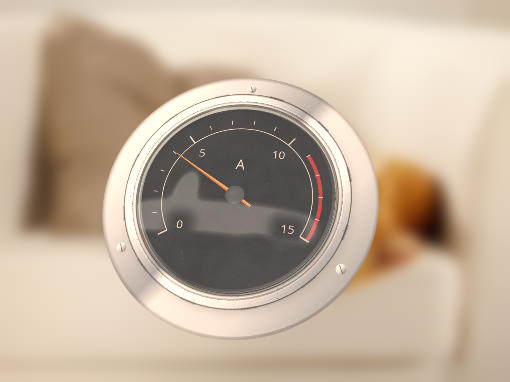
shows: 4 A
